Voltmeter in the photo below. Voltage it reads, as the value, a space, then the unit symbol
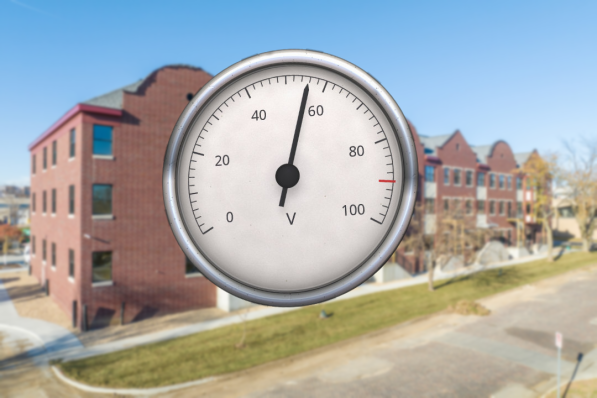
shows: 56 V
